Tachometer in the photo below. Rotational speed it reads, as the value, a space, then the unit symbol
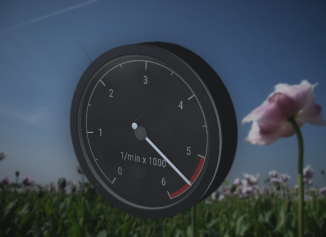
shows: 5500 rpm
